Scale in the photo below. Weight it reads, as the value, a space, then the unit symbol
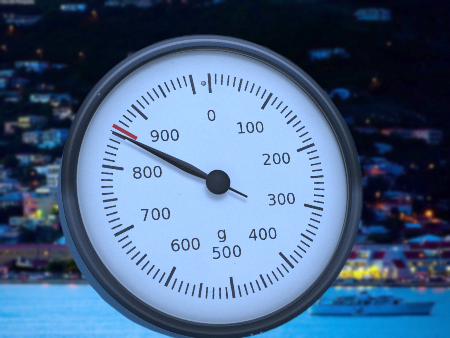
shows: 850 g
